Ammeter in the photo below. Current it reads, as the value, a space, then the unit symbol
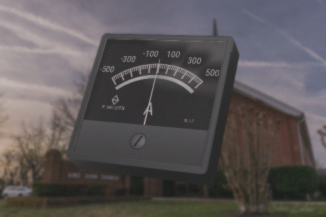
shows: 0 A
